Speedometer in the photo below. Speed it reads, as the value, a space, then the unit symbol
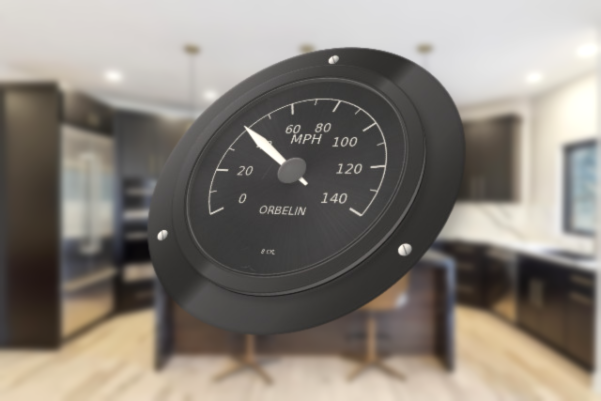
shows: 40 mph
